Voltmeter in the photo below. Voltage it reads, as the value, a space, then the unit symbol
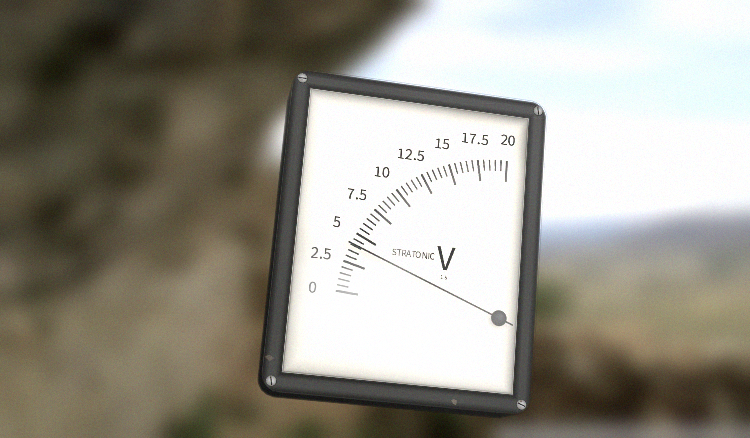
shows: 4 V
